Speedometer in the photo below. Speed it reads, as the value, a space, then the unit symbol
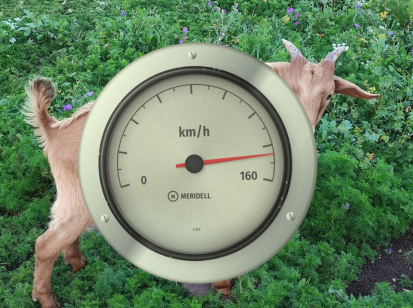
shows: 145 km/h
